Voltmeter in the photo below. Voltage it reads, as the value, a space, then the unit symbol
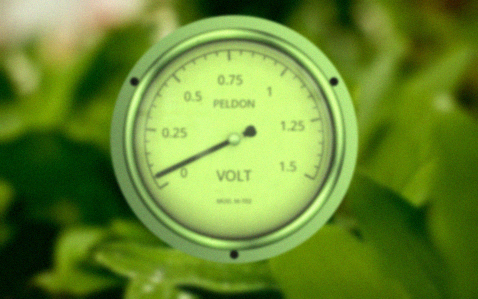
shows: 0.05 V
